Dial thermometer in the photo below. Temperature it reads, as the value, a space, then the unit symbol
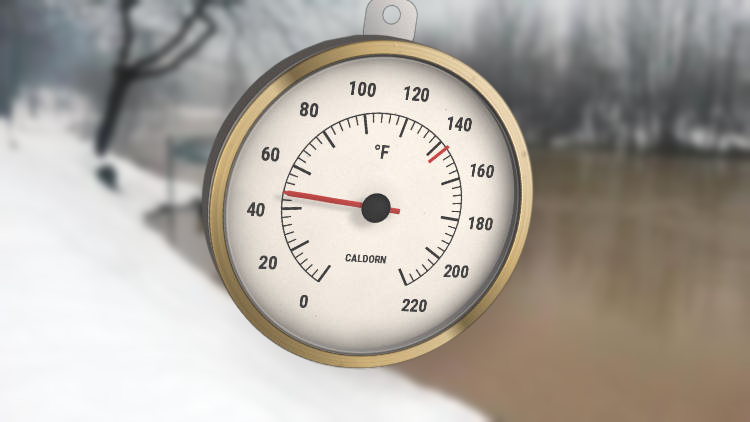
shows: 48 °F
